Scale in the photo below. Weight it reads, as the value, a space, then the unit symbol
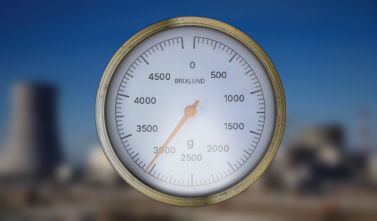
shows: 3050 g
